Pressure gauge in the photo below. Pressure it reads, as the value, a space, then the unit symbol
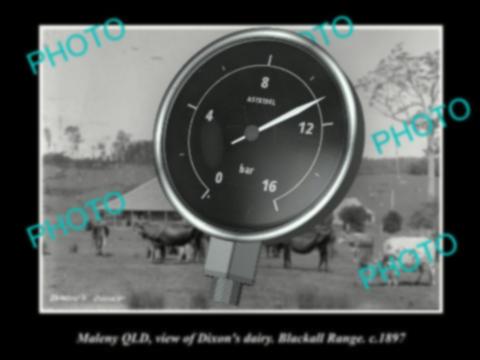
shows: 11 bar
